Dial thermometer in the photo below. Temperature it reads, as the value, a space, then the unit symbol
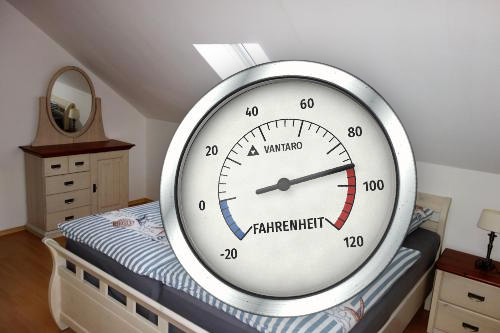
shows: 92 °F
